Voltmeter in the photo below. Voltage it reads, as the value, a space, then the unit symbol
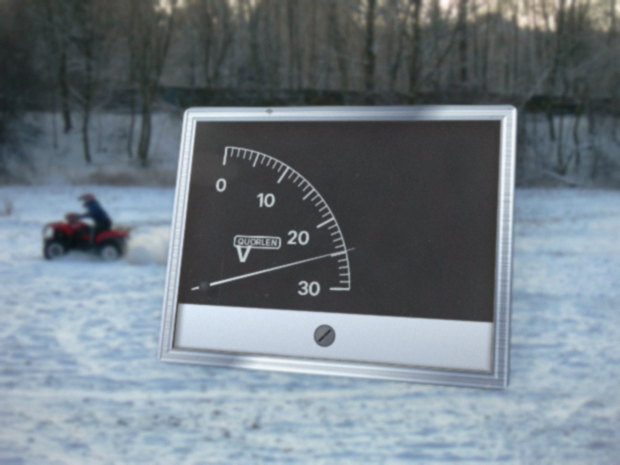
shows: 25 V
